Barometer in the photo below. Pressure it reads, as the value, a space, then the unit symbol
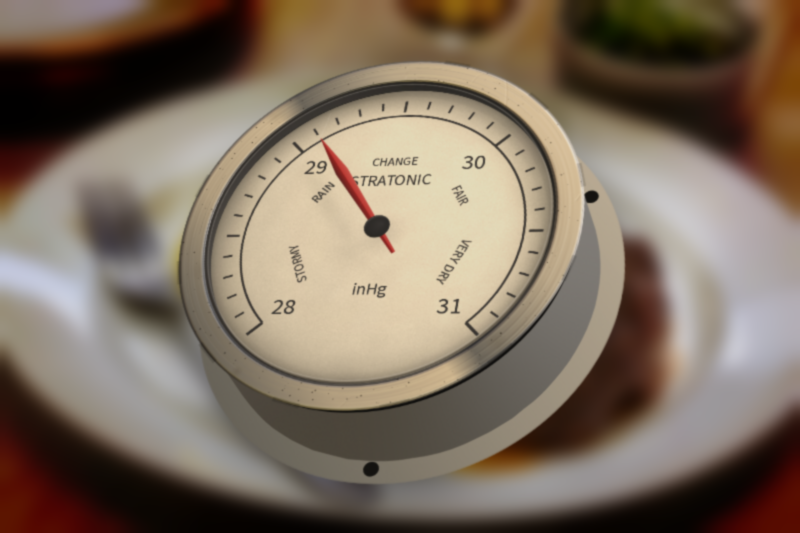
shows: 29.1 inHg
